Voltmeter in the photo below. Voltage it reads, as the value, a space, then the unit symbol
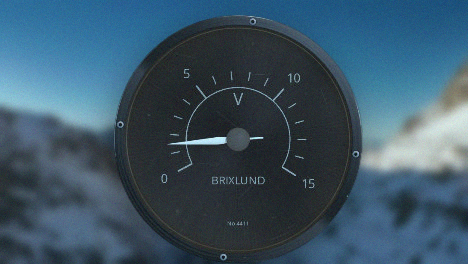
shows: 1.5 V
